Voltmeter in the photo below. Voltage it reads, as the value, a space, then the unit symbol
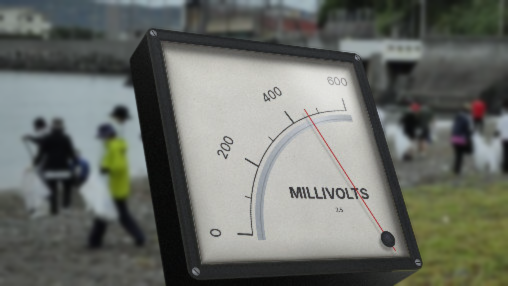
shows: 450 mV
